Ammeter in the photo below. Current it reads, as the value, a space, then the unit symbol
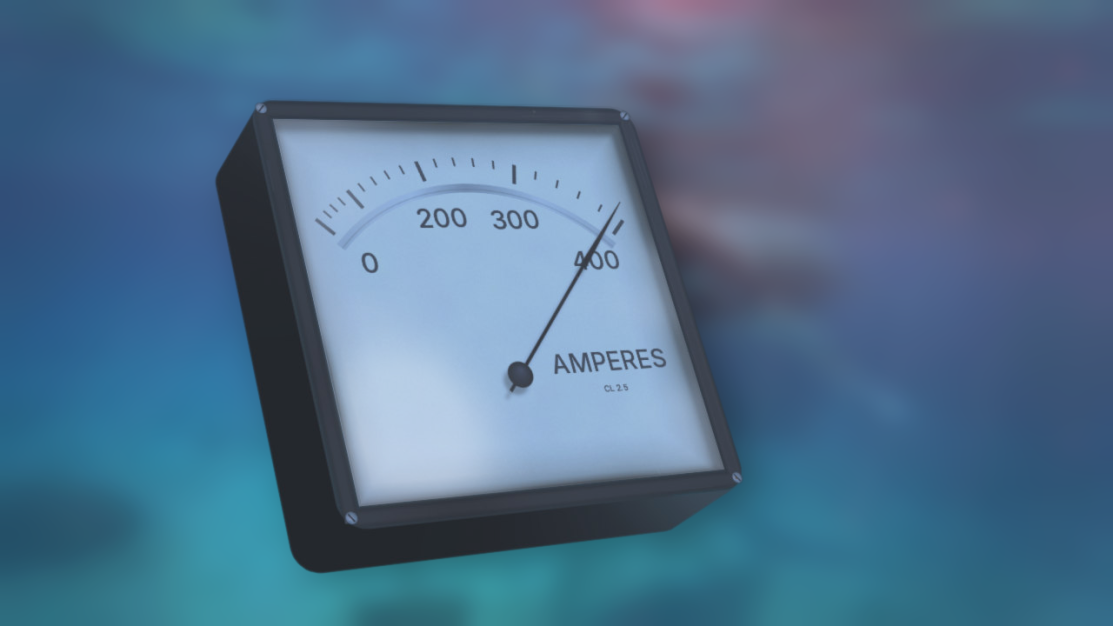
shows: 390 A
